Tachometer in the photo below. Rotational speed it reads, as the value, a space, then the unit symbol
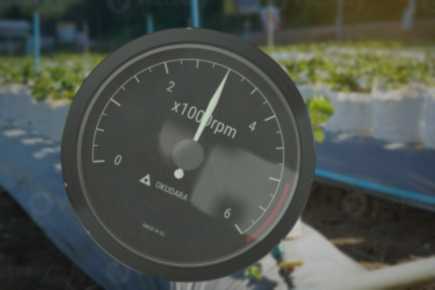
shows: 3000 rpm
